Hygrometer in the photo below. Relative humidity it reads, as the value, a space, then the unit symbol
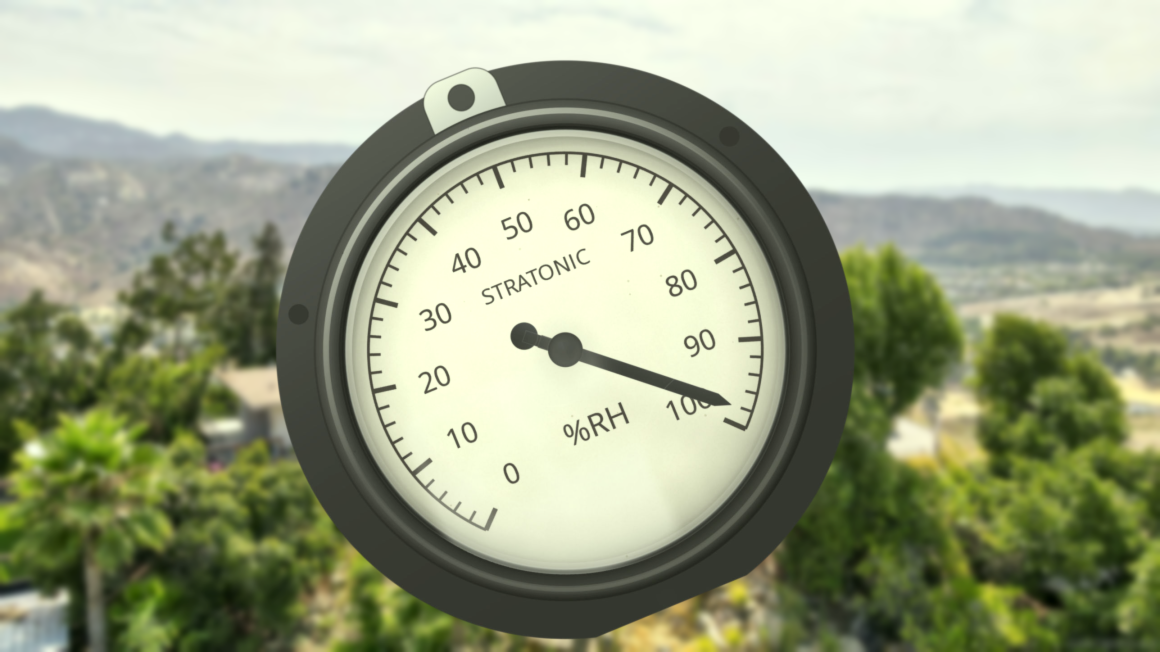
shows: 98 %
